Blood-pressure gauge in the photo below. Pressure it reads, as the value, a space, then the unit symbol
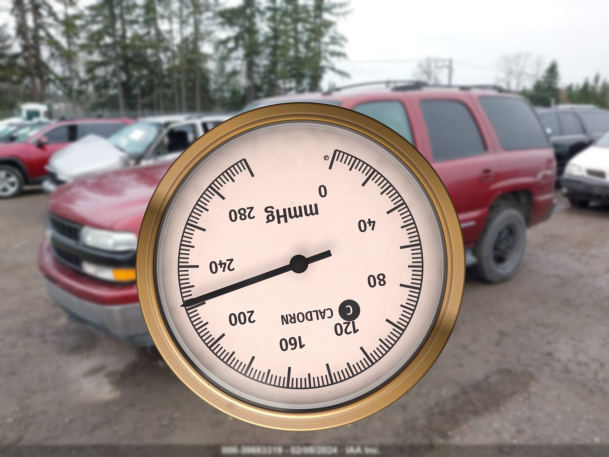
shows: 222 mmHg
